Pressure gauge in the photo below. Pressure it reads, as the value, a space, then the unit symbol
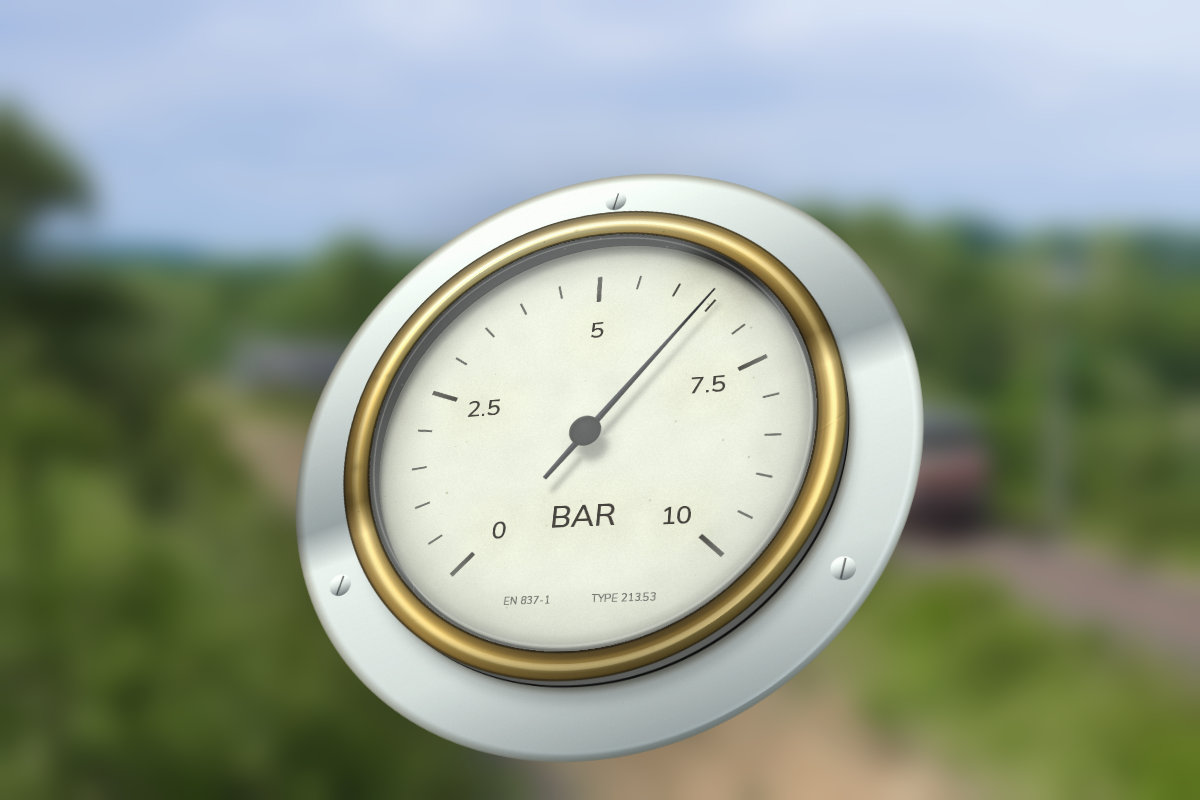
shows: 6.5 bar
